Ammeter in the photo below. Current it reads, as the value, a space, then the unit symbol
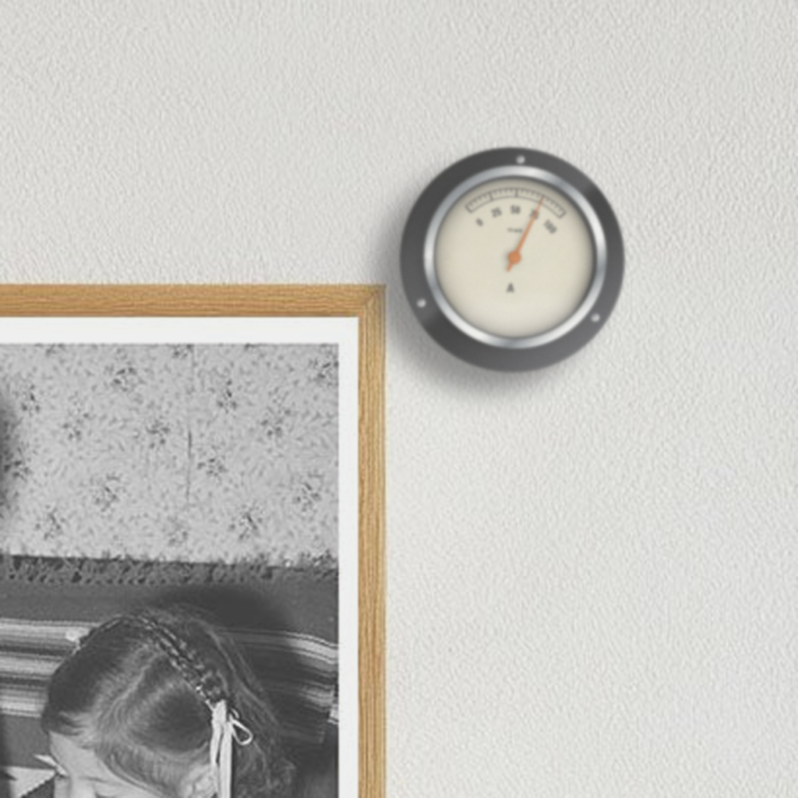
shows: 75 A
